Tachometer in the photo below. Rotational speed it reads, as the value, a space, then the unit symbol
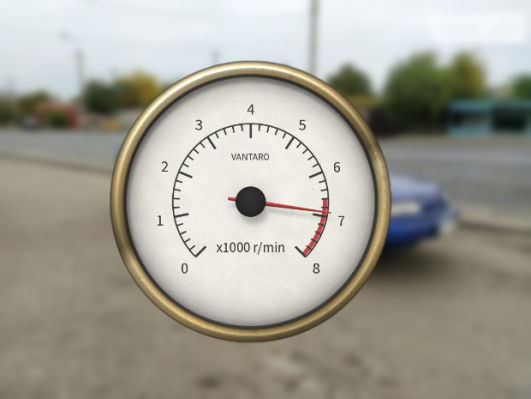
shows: 6900 rpm
